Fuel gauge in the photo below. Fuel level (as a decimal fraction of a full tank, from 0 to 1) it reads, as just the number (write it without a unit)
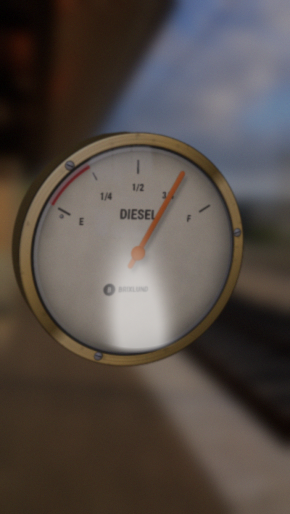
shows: 0.75
